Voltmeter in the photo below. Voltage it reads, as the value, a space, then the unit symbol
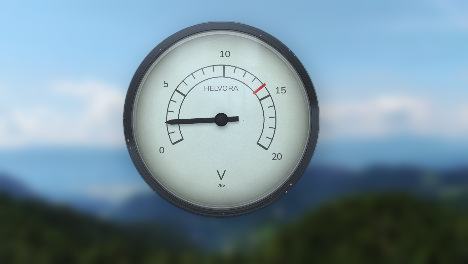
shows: 2 V
